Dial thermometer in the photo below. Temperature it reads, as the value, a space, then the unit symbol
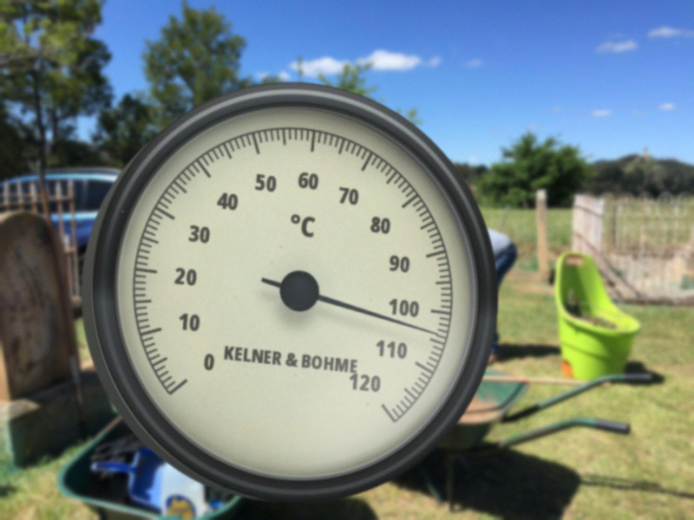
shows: 104 °C
